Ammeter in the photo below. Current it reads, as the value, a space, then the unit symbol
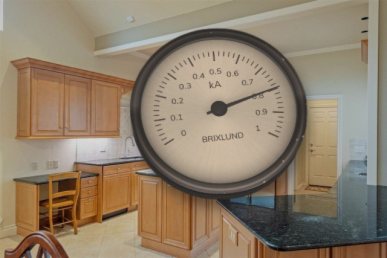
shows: 0.8 kA
